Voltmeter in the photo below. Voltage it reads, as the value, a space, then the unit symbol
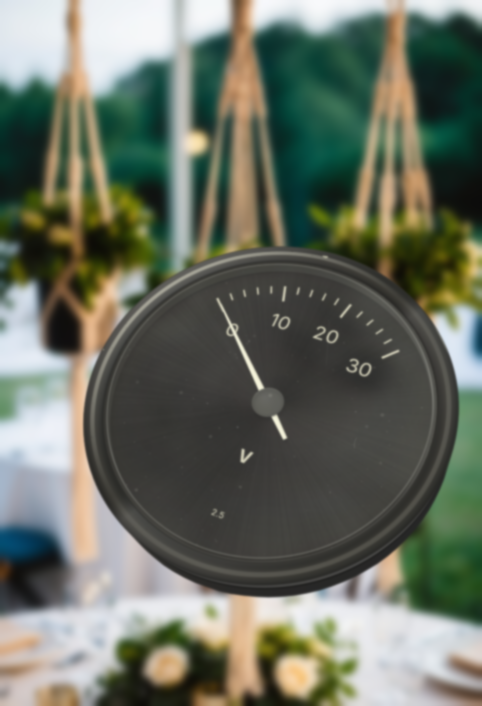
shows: 0 V
